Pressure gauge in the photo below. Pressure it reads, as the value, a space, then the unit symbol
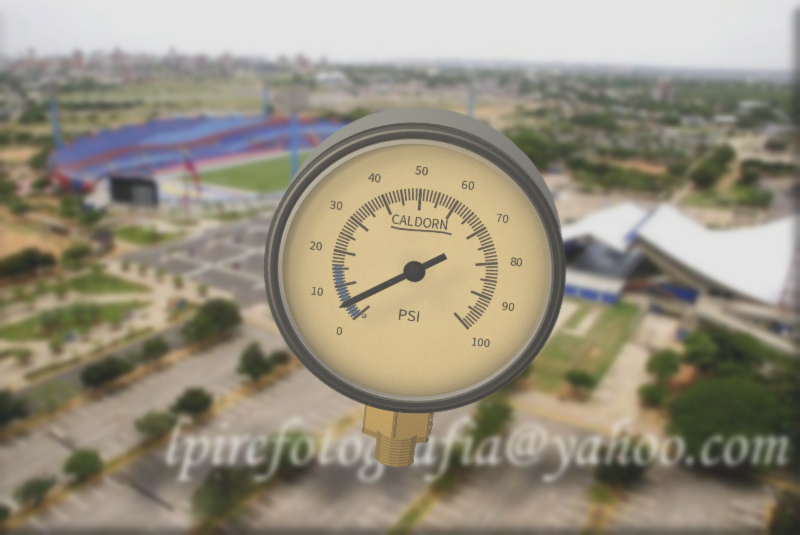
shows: 5 psi
